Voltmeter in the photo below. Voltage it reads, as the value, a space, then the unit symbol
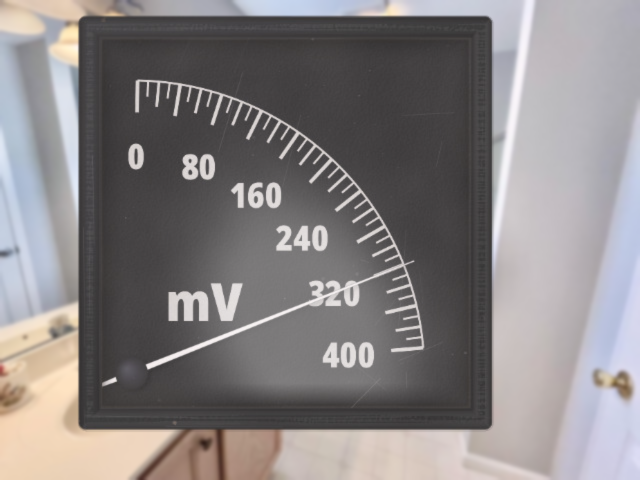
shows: 320 mV
